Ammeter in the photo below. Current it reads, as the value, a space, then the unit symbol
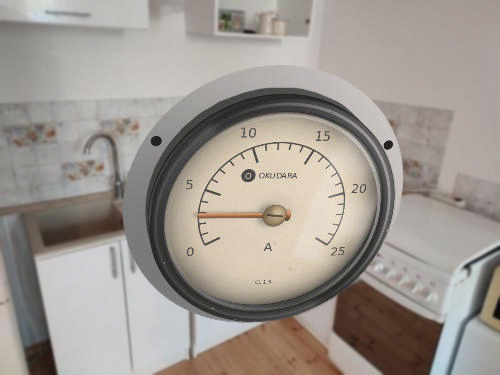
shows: 3 A
